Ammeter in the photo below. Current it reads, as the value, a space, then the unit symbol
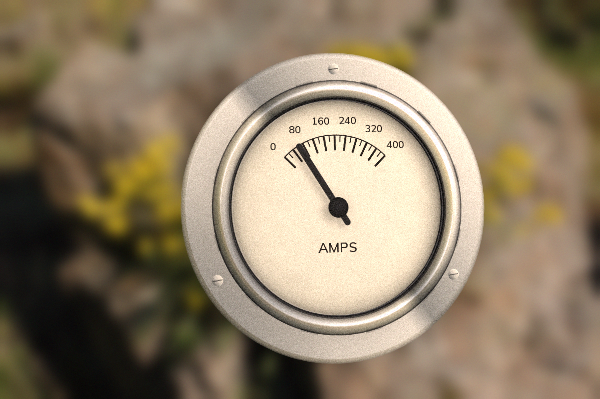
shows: 60 A
